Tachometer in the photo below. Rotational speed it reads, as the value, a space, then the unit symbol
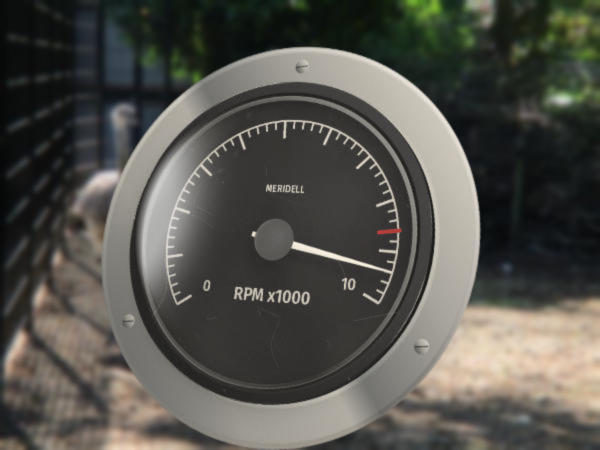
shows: 9400 rpm
